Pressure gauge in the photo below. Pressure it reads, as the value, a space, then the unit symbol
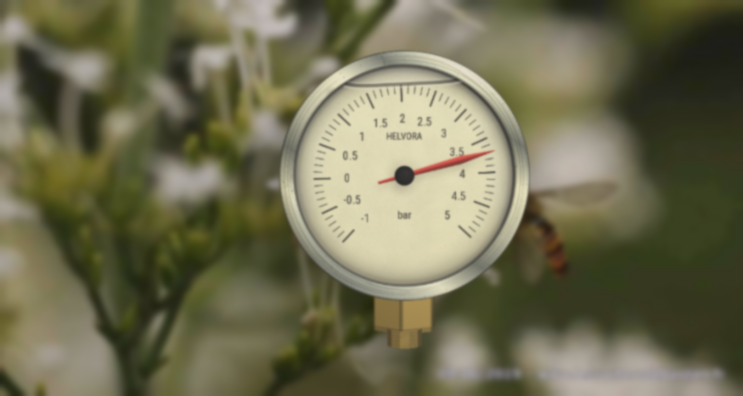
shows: 3.7 bar
